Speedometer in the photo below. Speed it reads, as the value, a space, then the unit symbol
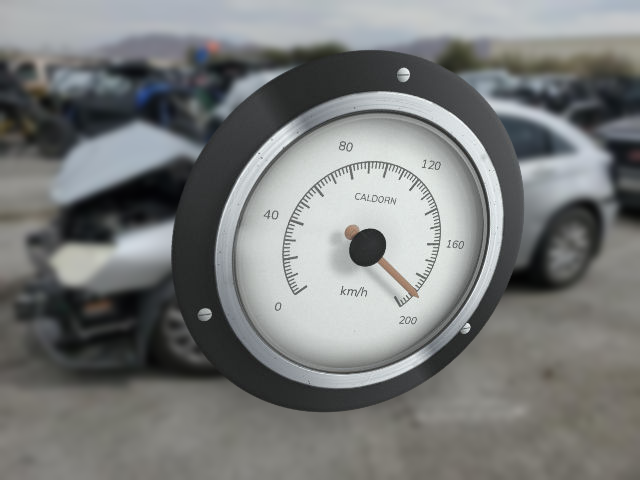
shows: 190 km/h
